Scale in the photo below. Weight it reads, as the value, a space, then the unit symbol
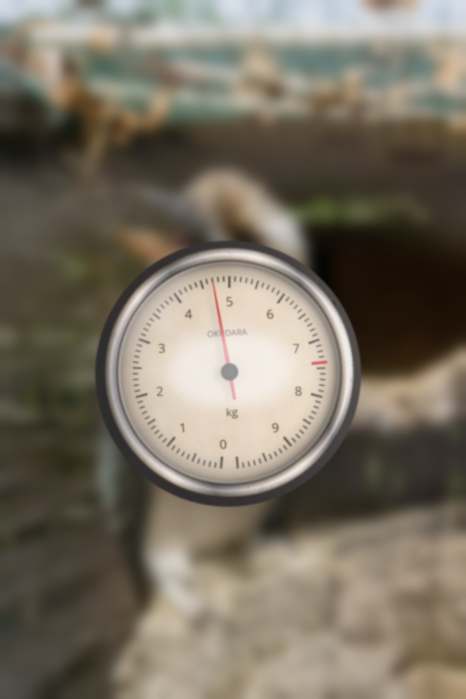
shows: 4.7 kg
